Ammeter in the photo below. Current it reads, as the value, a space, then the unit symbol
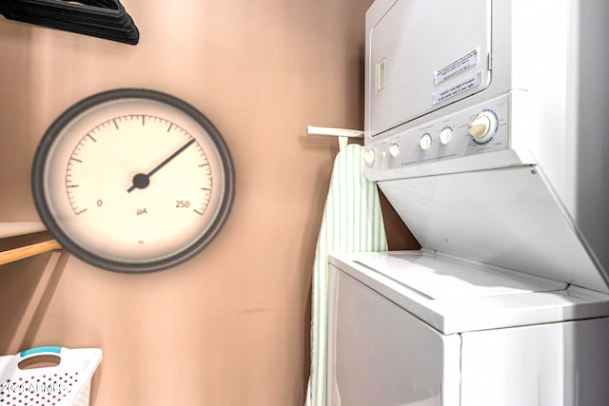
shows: 175 µA
